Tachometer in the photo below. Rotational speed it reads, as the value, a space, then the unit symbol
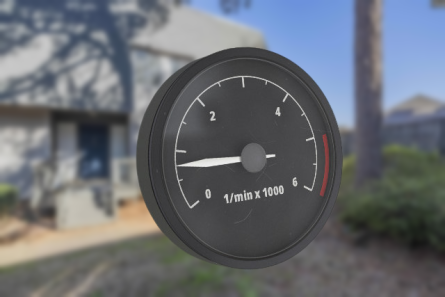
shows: 750 rpm
